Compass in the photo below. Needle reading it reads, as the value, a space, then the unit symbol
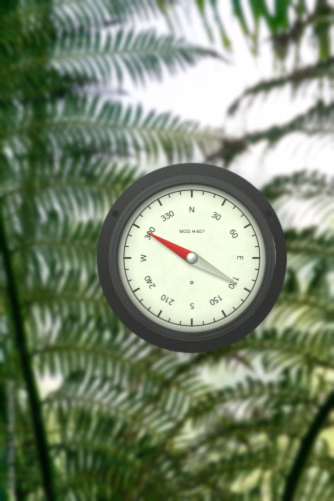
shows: 300 °
